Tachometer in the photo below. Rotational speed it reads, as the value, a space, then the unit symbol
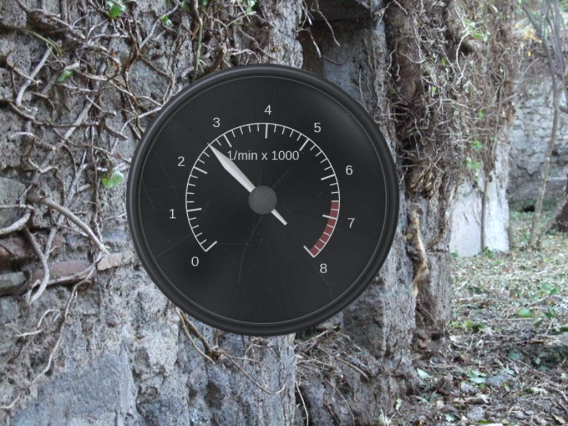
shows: 2600 rpm
